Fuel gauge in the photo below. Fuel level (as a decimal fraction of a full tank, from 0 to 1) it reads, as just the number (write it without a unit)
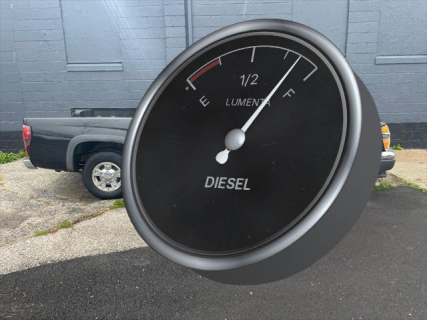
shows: 0.875
